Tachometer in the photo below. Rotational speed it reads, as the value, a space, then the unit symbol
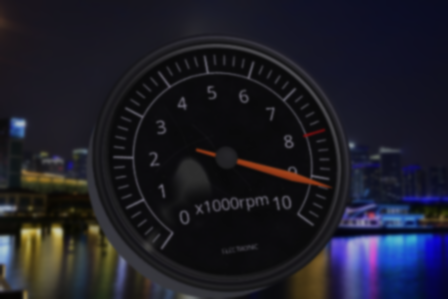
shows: 9200 rpm
